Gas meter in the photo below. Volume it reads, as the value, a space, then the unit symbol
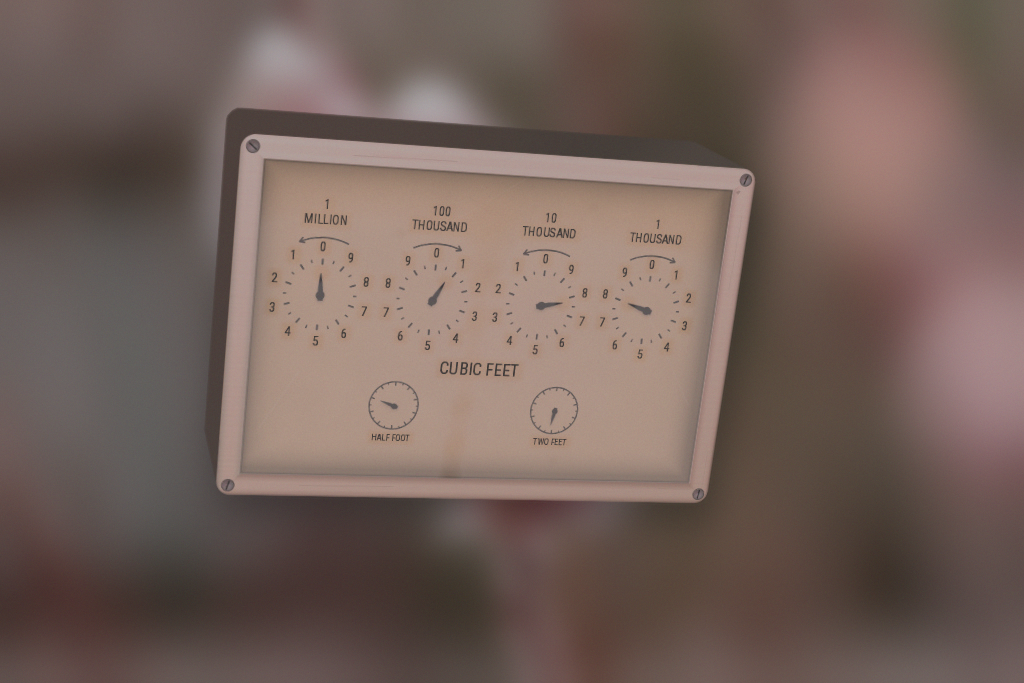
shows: 7800 ft³
